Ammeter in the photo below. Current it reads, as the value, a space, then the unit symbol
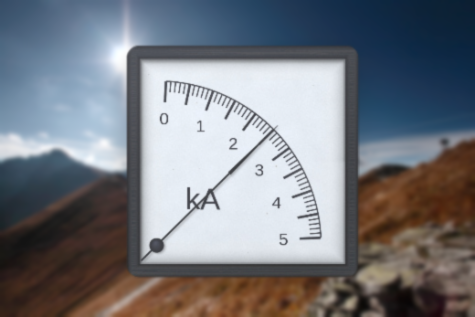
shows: 2.5 kA
